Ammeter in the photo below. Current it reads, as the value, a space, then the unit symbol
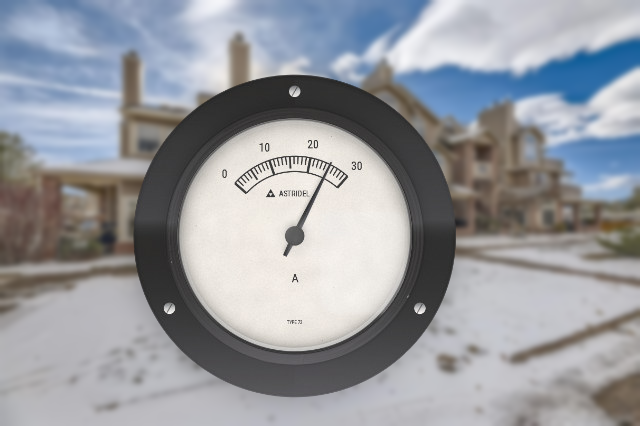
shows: 25 A
